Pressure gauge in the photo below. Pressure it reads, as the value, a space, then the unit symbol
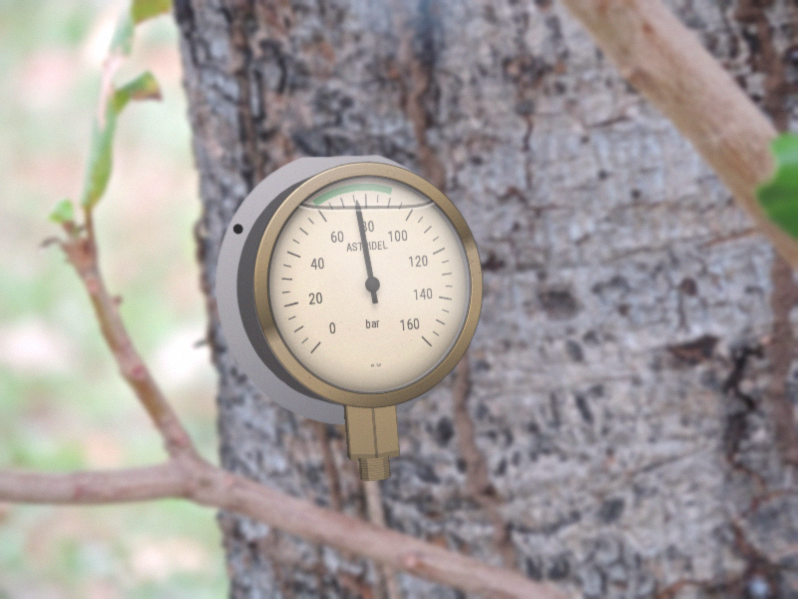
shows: 75 bar
